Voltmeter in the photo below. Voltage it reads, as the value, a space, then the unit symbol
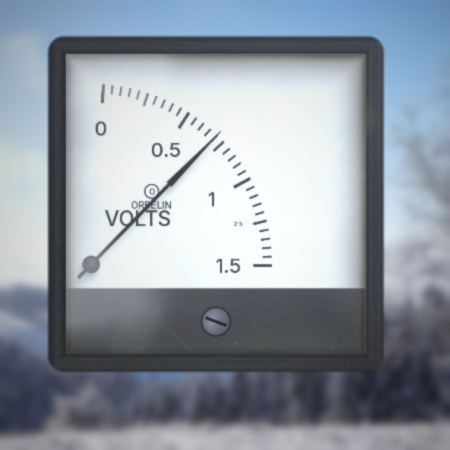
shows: 0.7 V
